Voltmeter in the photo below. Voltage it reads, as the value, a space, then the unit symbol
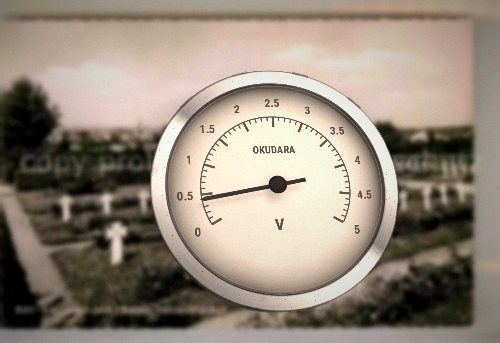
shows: 0.4 V
